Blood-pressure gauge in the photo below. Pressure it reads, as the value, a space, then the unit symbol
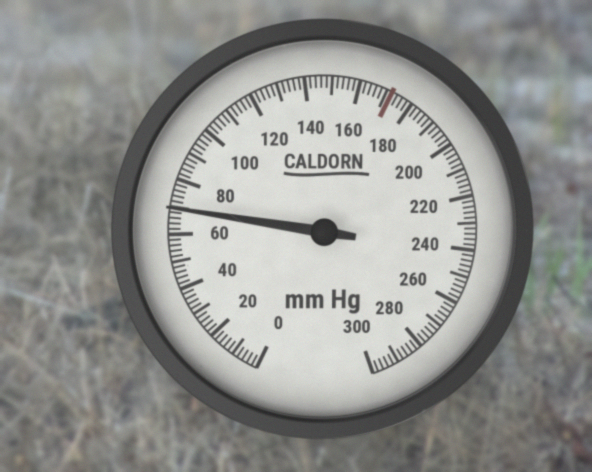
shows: 70 mmHg
